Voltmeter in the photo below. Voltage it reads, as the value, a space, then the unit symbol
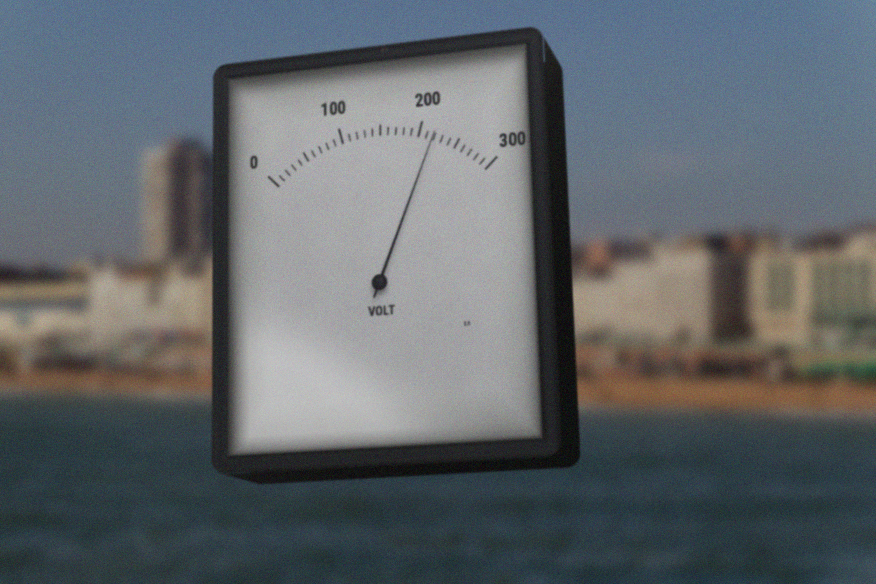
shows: 220 V
